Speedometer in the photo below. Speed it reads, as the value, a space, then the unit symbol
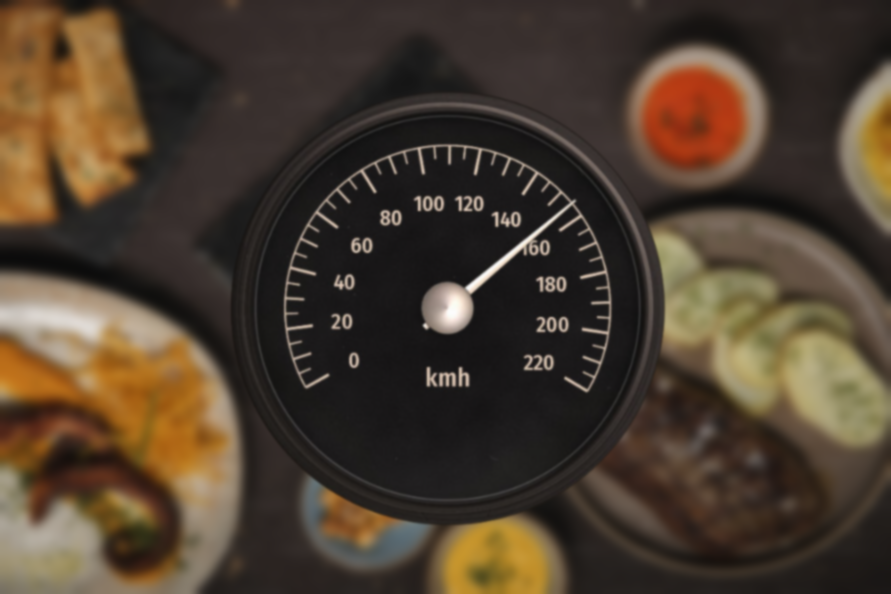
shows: 155 km/h
